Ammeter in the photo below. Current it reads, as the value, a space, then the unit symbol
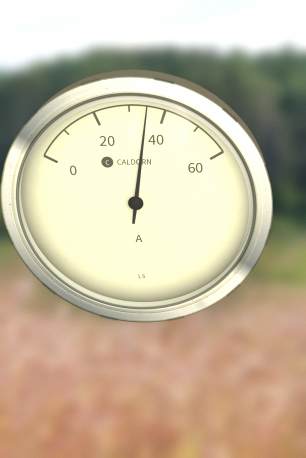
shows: 35 A
